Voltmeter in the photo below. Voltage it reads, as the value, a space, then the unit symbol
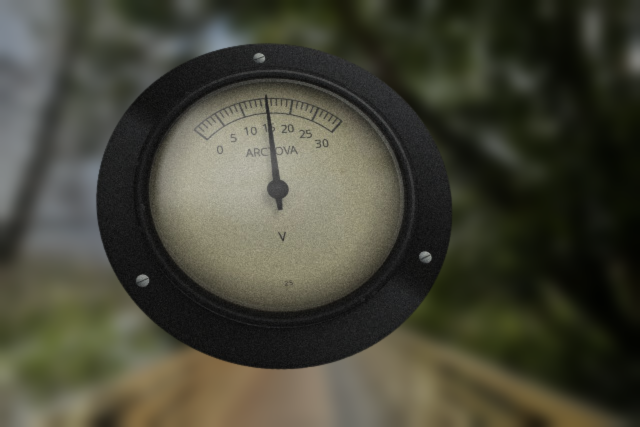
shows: 15 V
